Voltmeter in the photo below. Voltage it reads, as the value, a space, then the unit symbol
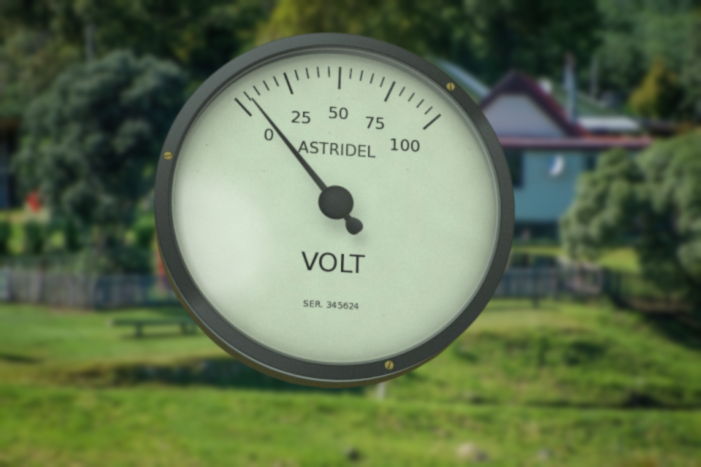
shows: 5 V
